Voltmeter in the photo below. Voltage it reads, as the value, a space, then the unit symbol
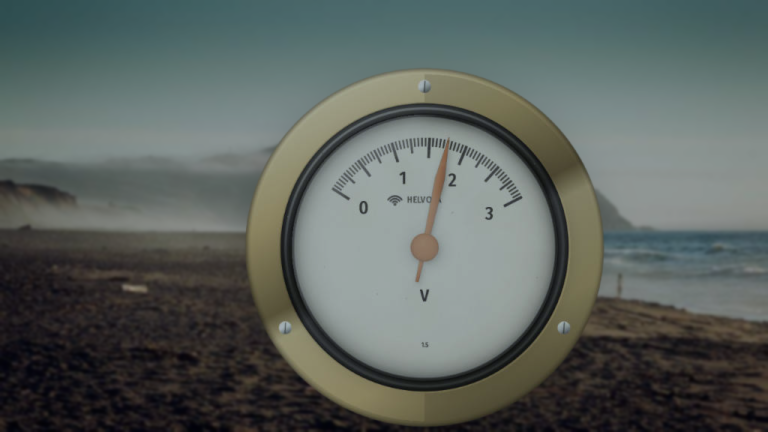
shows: 1.75 V
